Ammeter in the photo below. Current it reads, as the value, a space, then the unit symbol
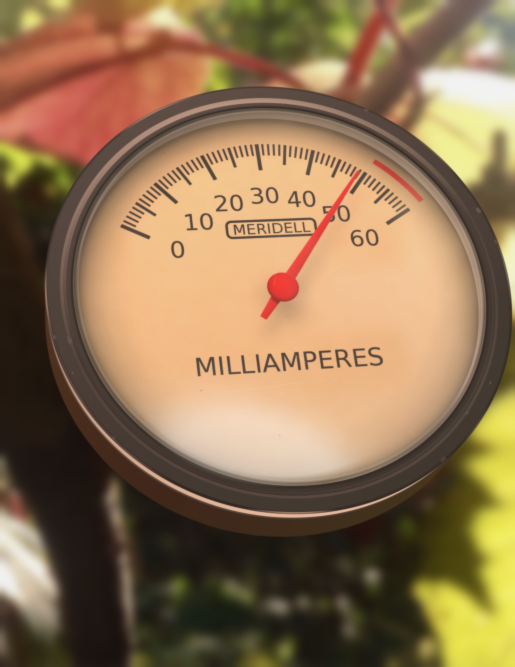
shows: 49 mA
